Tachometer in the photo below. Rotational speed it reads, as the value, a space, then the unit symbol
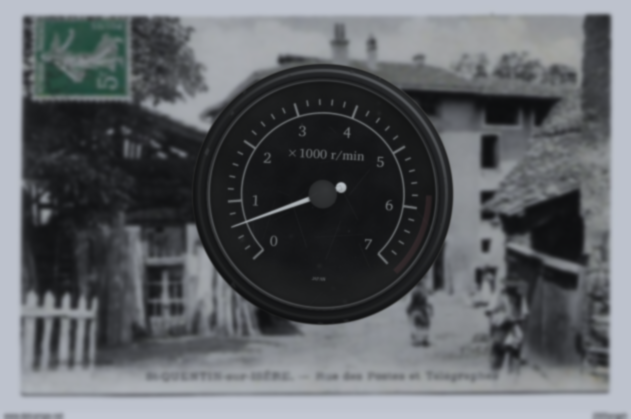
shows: 600 rpm
